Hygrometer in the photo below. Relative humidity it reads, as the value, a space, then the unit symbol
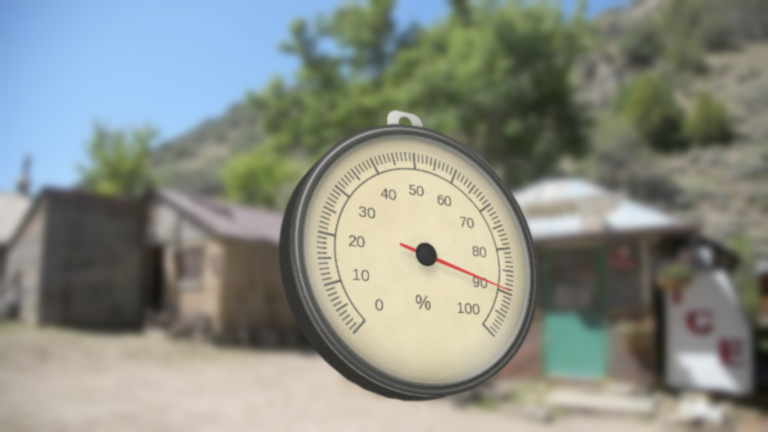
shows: 90 %
